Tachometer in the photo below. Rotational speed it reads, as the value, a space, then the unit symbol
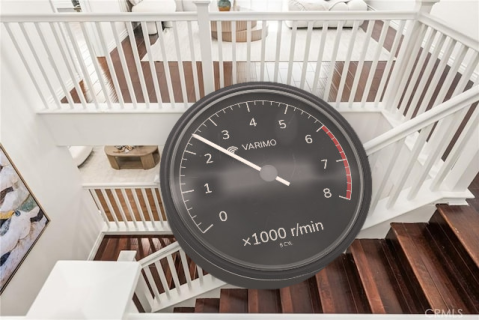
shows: 2400 rpm
